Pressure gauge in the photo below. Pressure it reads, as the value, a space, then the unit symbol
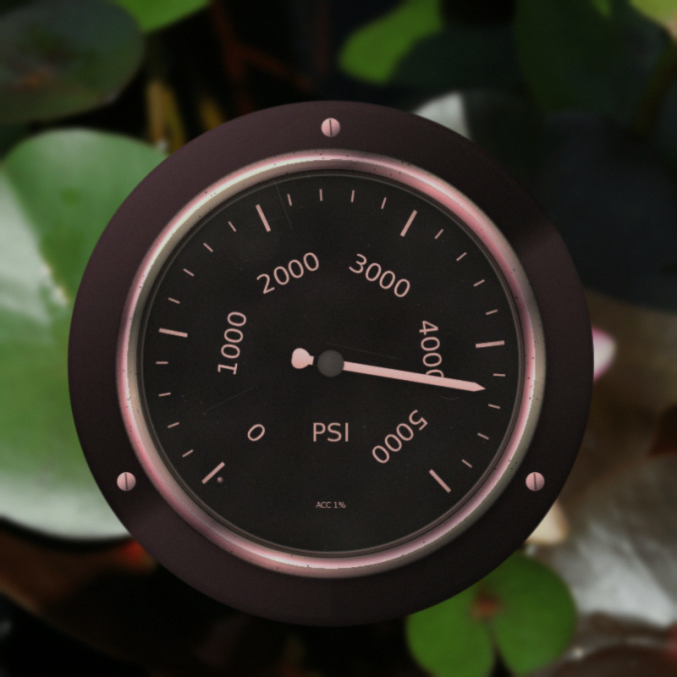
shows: 4300 psi
